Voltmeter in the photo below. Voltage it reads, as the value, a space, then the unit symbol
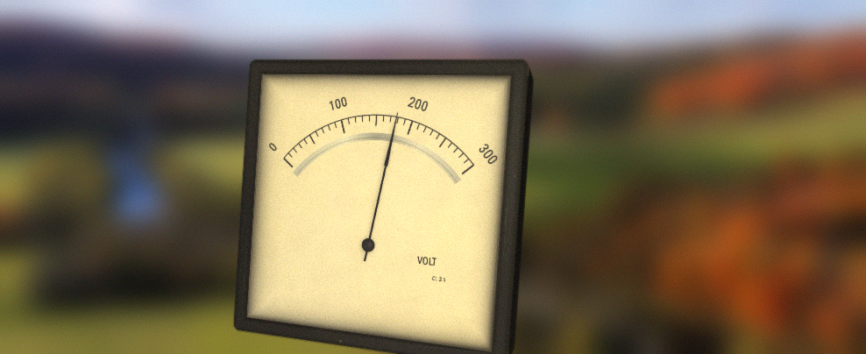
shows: 180 V
